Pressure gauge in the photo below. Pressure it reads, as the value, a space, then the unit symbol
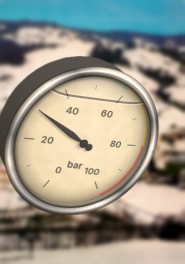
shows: 30 bar
